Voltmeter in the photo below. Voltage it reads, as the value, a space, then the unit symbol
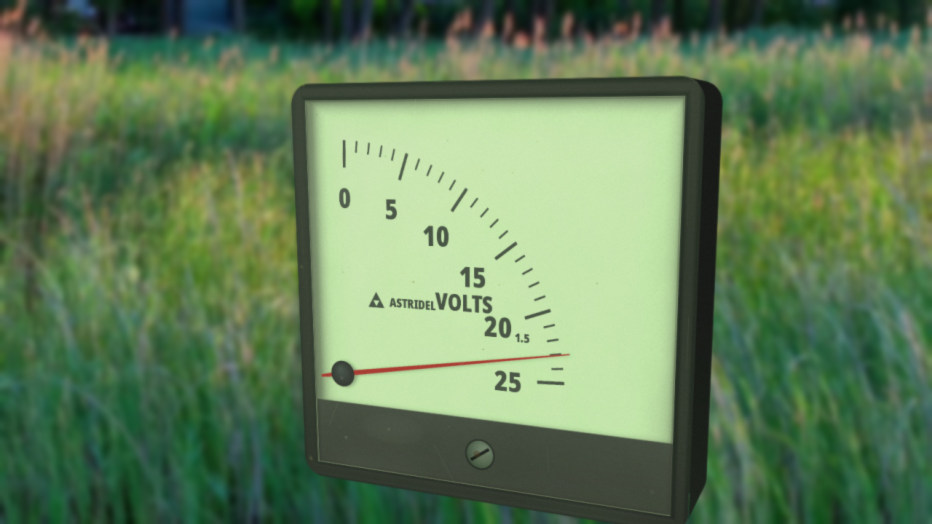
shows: 23 V
